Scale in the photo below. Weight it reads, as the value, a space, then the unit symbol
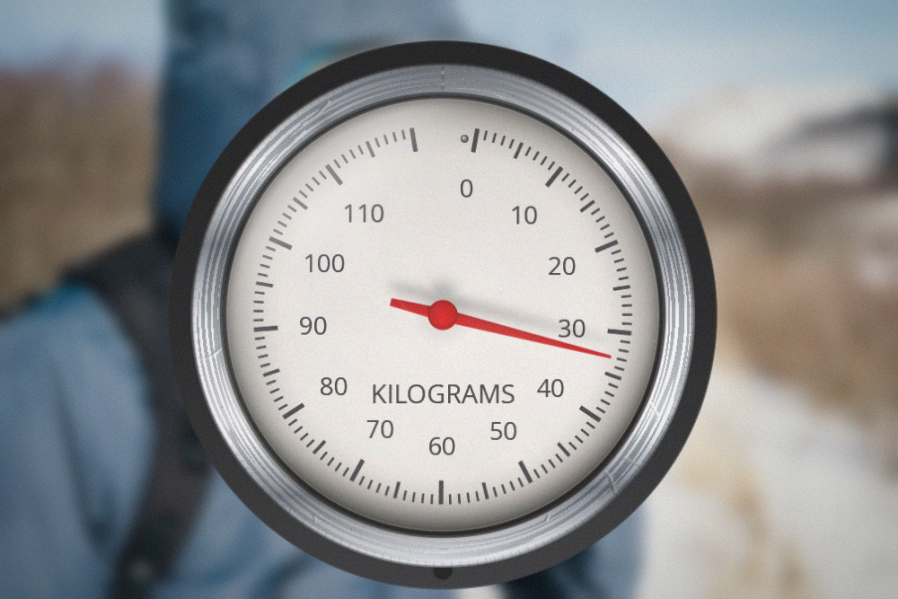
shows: 33 kg
